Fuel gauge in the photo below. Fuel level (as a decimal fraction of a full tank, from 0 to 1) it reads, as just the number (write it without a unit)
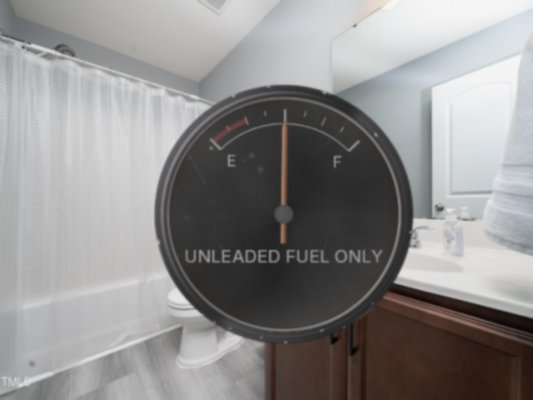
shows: 0.5
